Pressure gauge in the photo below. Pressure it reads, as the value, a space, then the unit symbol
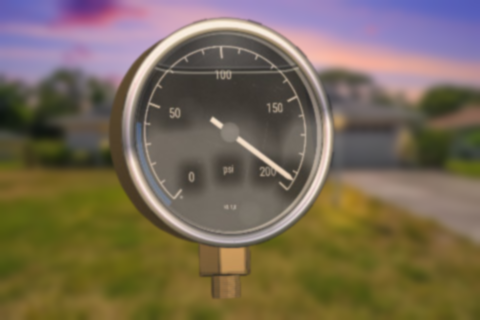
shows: 195 psi
